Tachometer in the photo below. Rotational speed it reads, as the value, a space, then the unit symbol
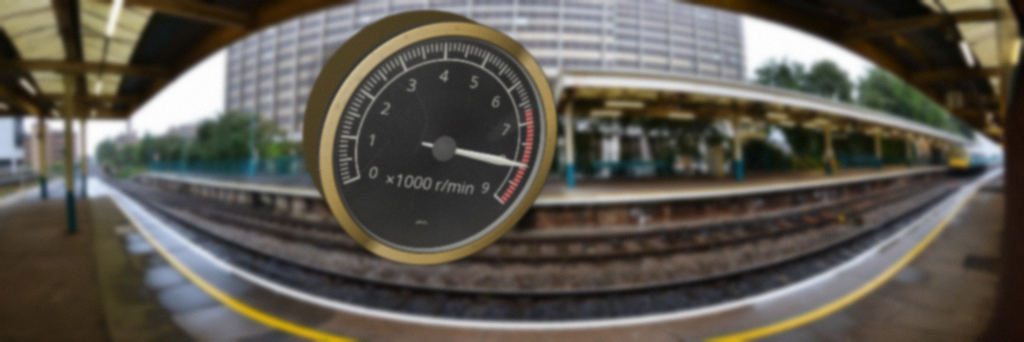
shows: 8000 rpm
